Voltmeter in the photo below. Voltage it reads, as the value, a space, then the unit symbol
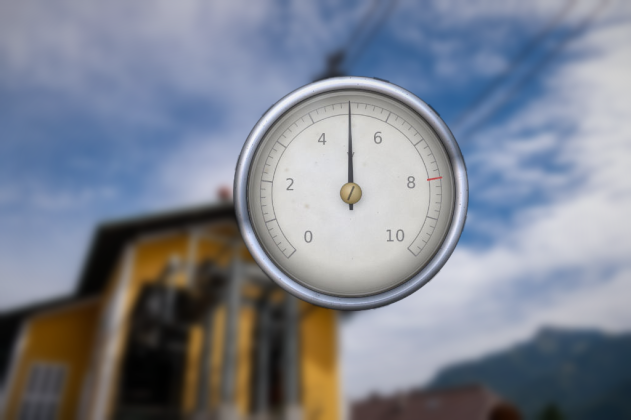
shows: 5 V
